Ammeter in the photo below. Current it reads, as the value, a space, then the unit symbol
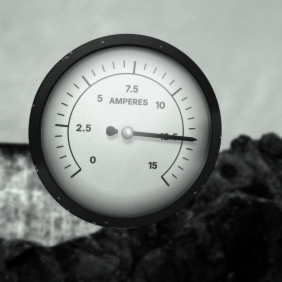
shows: 12.5 A
